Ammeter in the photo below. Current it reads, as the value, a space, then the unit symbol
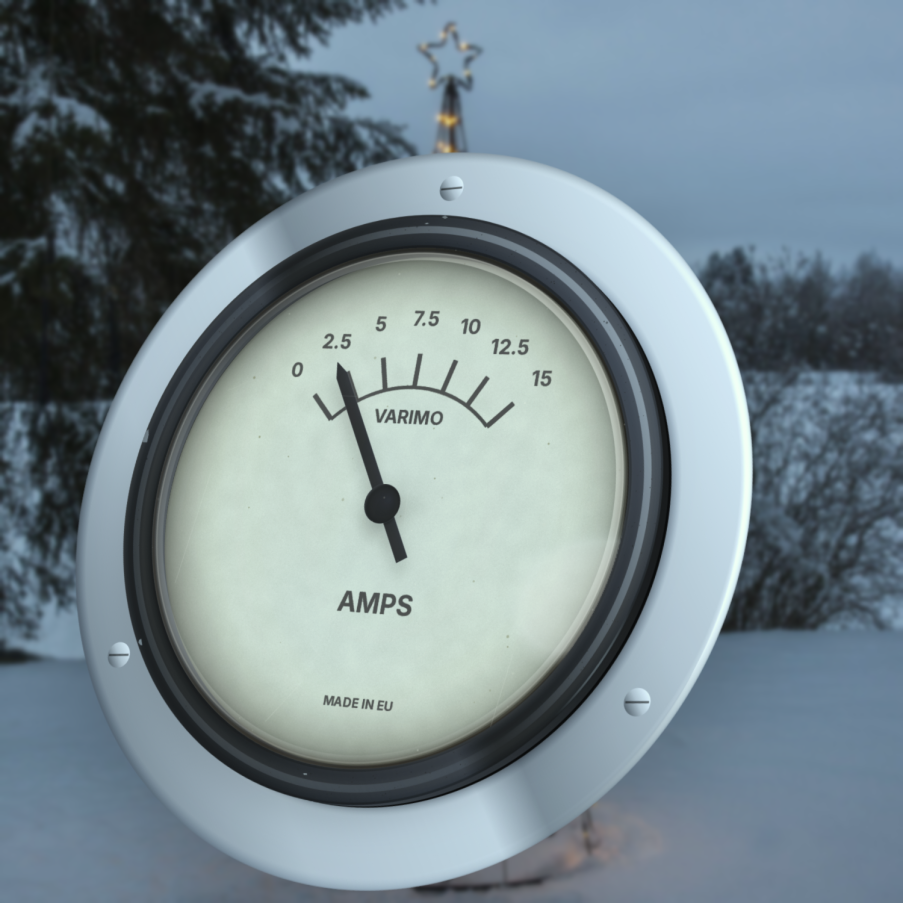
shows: 2.5 A
